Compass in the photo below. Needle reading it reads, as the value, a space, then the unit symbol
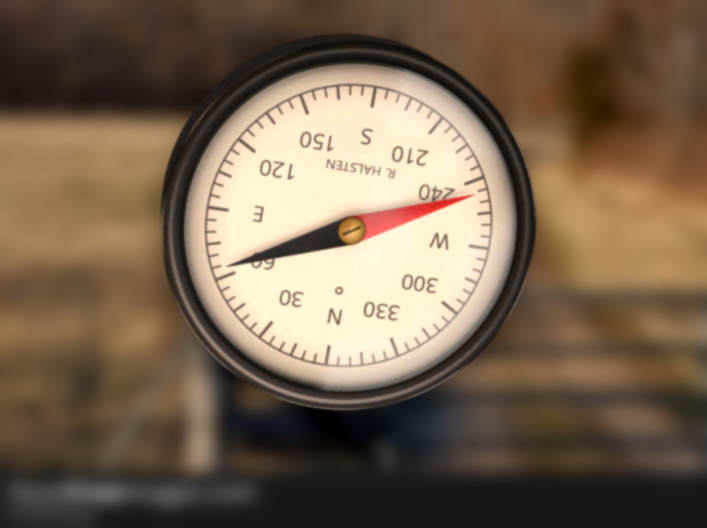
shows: 245 °
